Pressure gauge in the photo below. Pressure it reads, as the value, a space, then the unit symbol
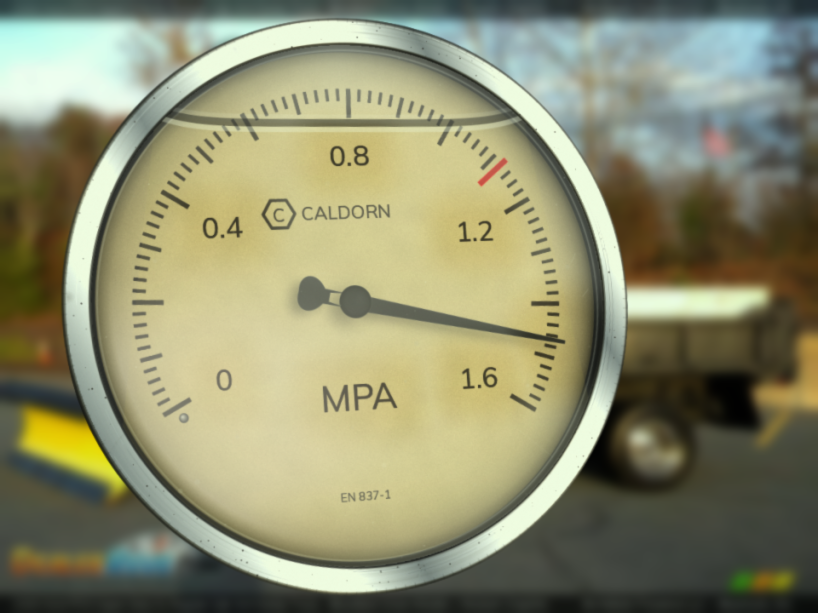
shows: 1.47 MPa
